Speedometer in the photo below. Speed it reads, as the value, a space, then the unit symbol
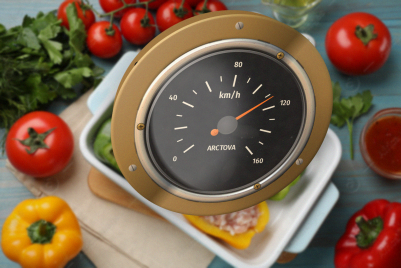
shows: 110 km/h
